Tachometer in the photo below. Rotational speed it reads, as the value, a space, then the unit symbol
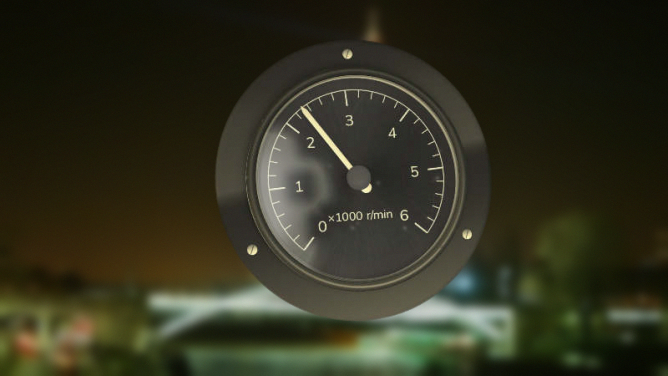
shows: 2300 rpm
